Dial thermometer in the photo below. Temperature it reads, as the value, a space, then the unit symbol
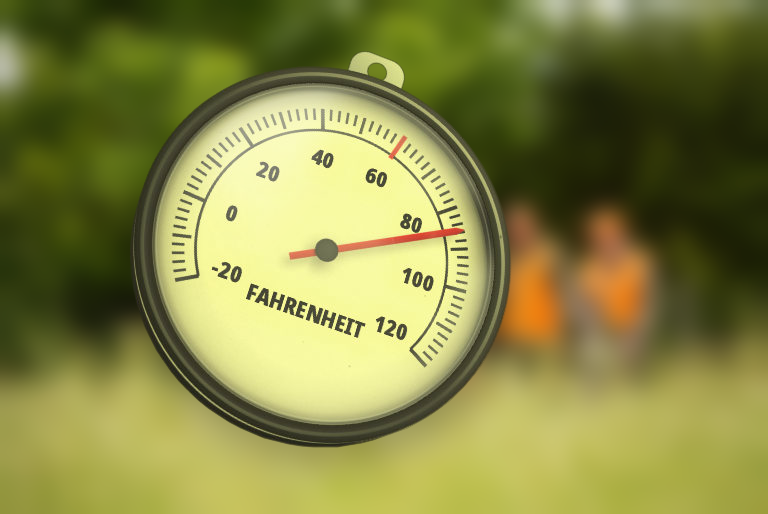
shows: 86 °F
